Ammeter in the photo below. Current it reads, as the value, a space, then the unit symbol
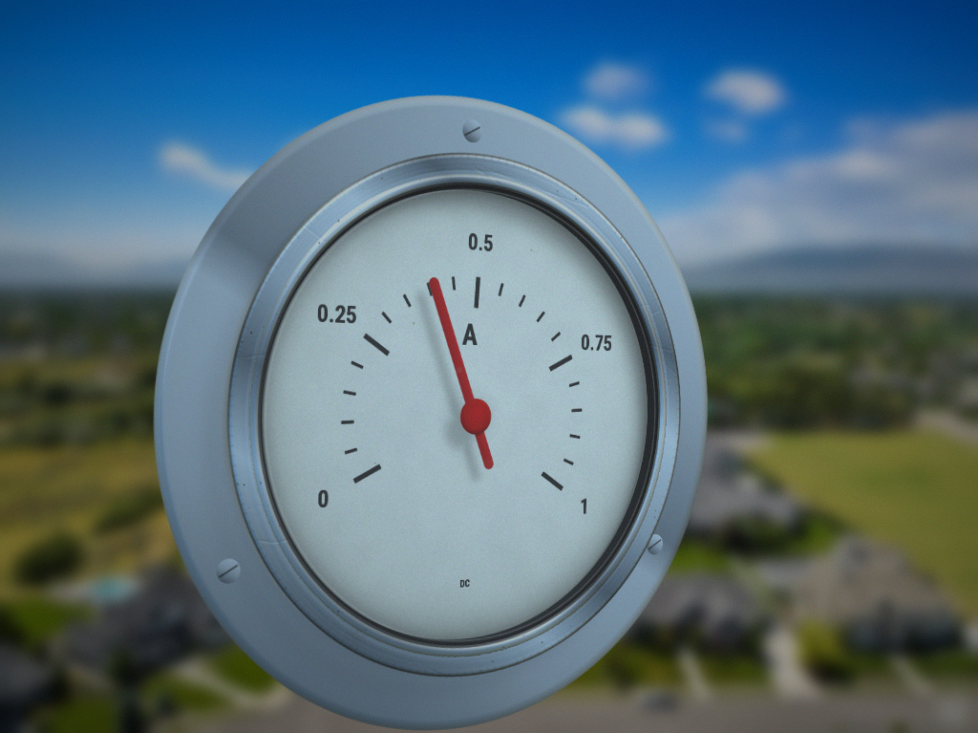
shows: 0.4 A
